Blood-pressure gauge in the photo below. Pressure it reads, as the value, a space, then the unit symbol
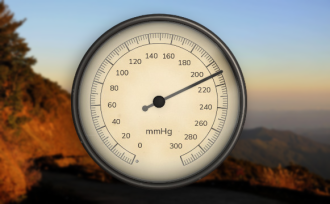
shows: 210 mmHg
